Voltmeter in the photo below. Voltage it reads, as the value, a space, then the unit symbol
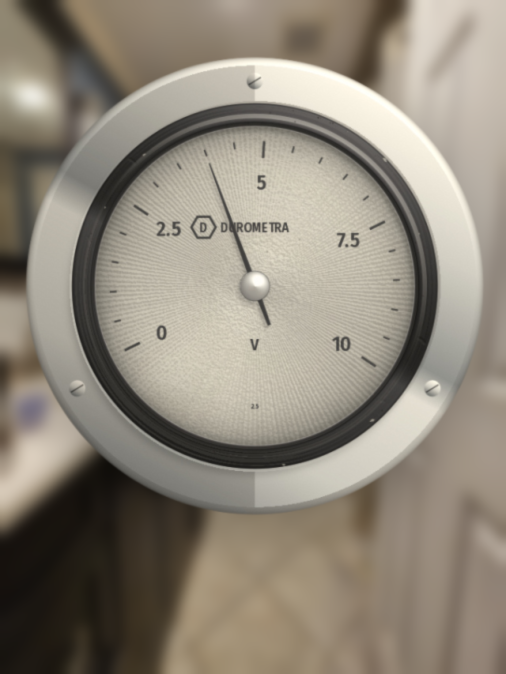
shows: 4 V
